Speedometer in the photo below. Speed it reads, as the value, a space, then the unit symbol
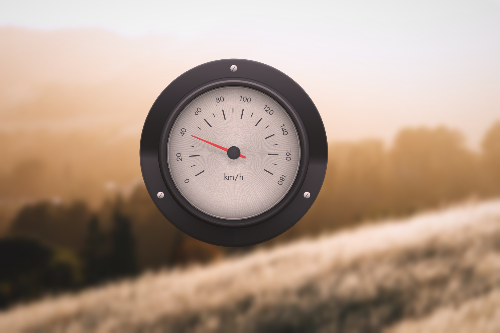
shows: 40 km/h
